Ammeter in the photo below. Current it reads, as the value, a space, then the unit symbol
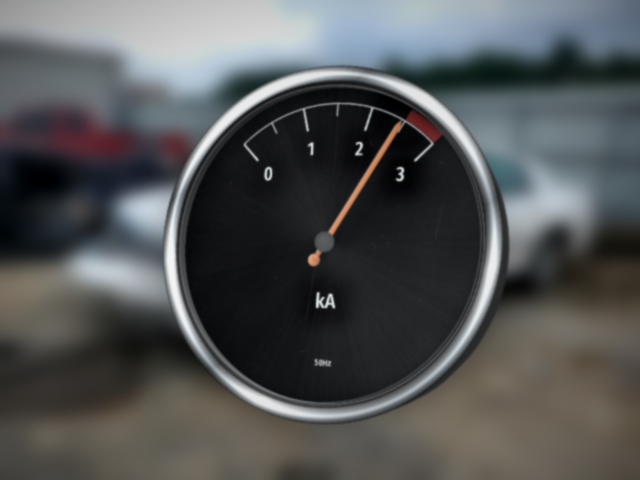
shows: 2.5 kA
